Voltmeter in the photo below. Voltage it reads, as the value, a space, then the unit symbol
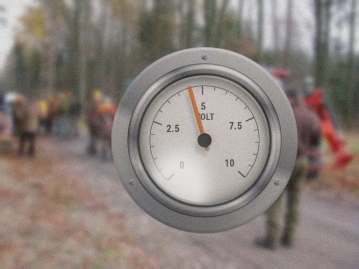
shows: 4.5 V
